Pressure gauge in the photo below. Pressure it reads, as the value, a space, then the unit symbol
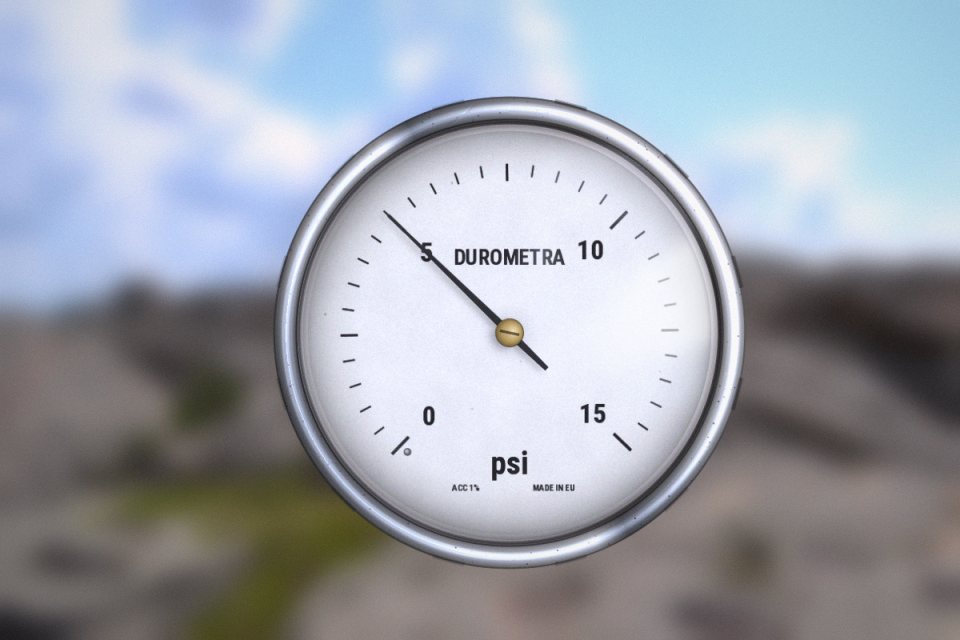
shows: 5 psi
